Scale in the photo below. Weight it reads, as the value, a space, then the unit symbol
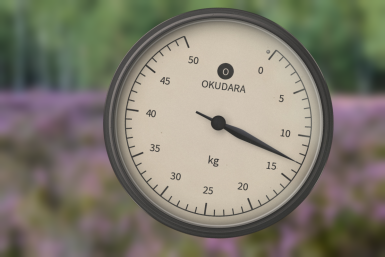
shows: 13 kg
